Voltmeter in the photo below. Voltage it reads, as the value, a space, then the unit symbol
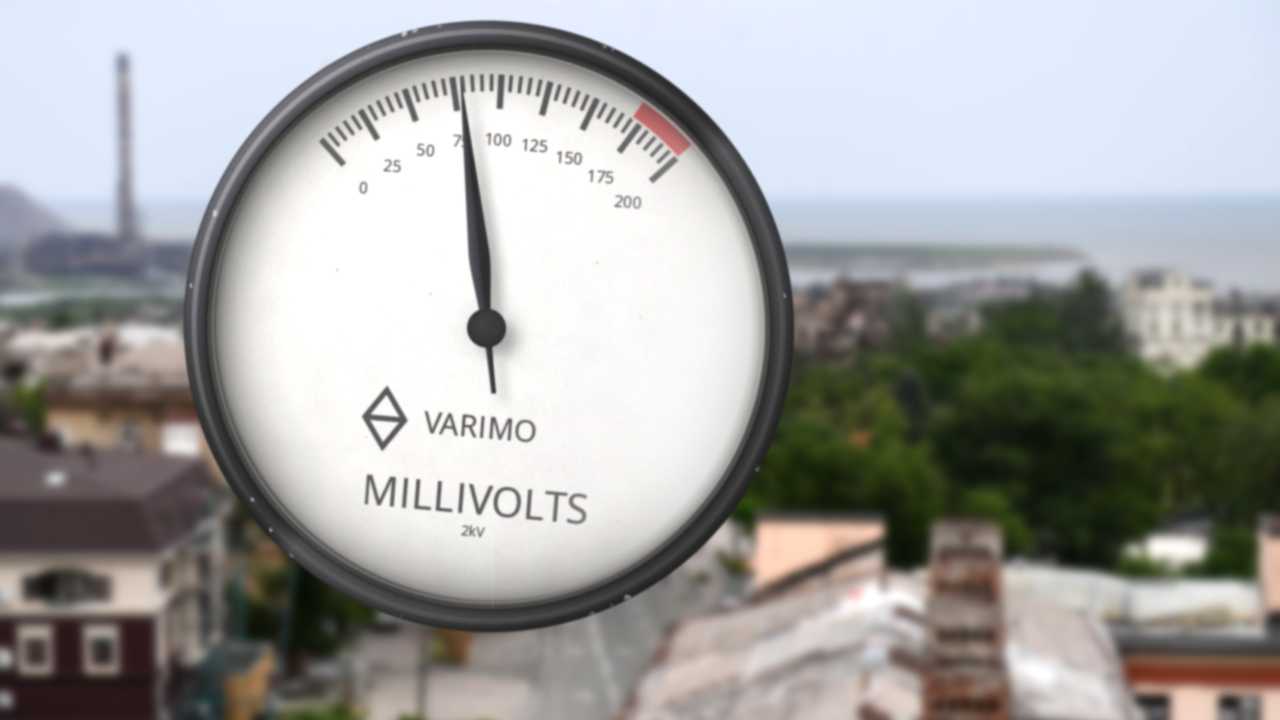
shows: 80 mV
